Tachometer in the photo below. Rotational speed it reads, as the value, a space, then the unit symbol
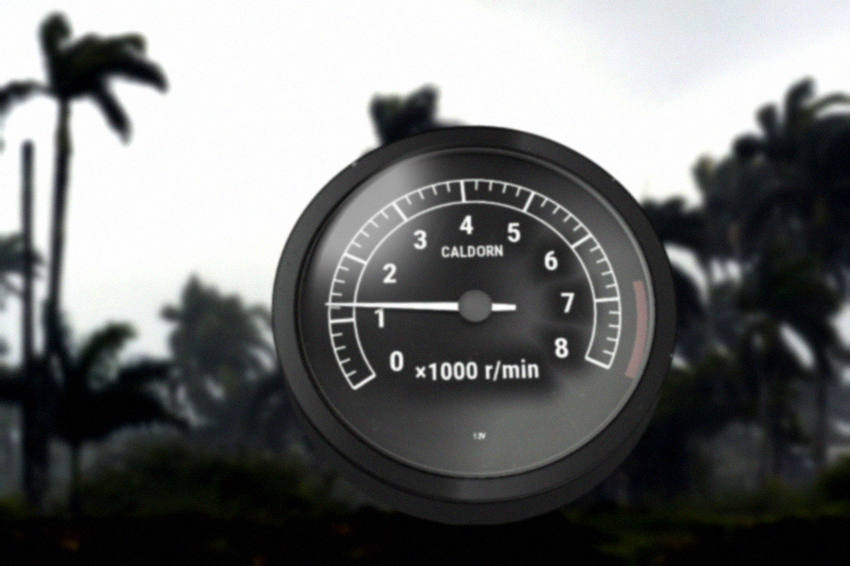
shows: 1200 rpm
